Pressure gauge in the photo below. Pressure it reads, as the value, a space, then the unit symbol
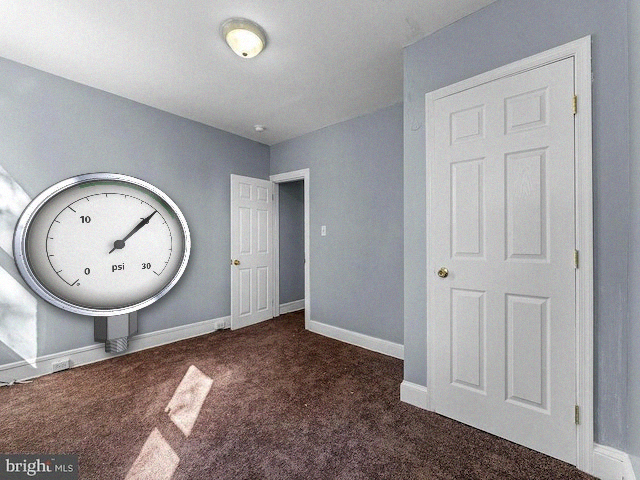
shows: 20 psi
